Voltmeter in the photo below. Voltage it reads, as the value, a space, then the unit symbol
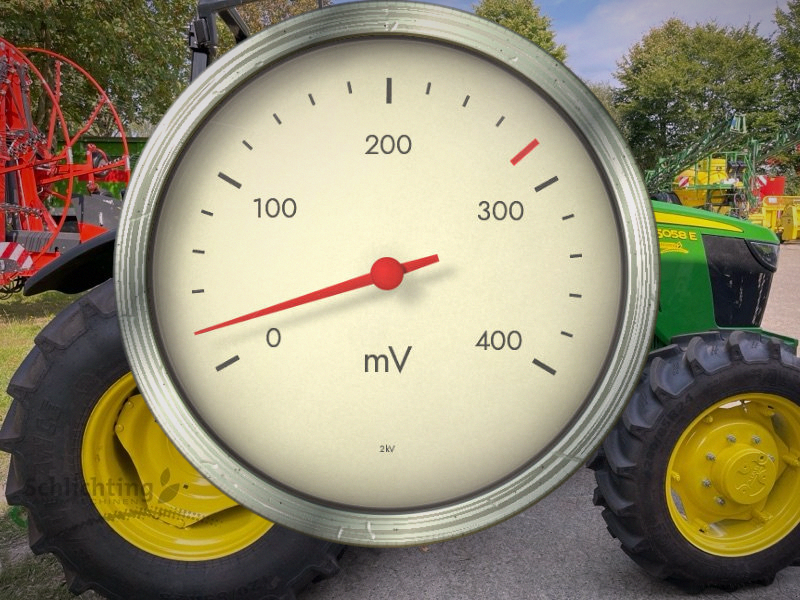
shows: 20 mV
